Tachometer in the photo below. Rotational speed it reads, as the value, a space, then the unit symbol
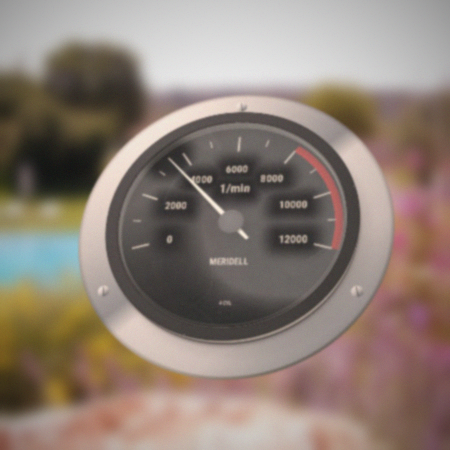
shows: 3500 rpm
